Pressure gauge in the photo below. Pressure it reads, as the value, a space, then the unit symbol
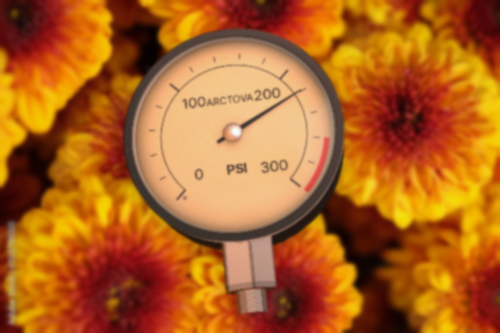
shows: 220 psi
